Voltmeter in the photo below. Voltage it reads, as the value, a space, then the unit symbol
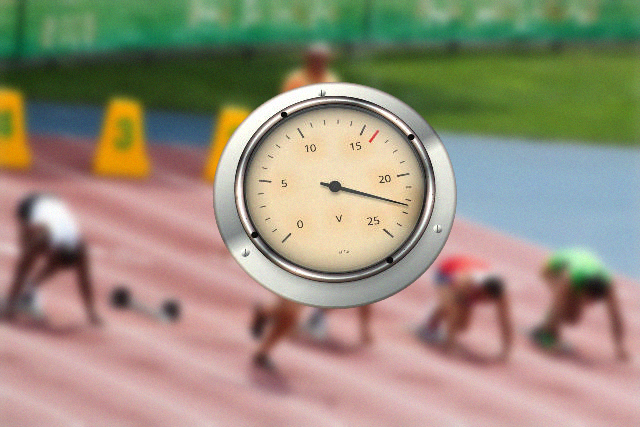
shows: 22.5 V
